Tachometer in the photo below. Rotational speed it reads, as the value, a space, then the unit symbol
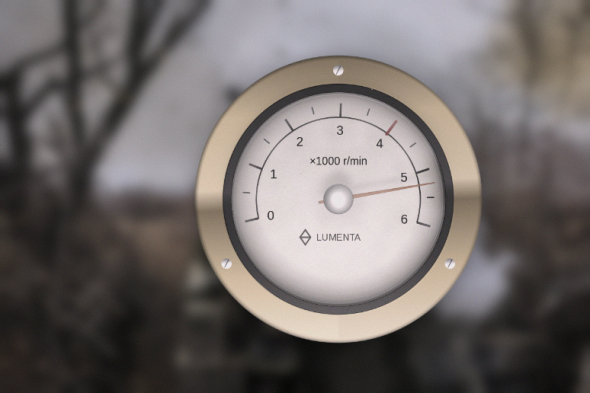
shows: 5250 rpm
